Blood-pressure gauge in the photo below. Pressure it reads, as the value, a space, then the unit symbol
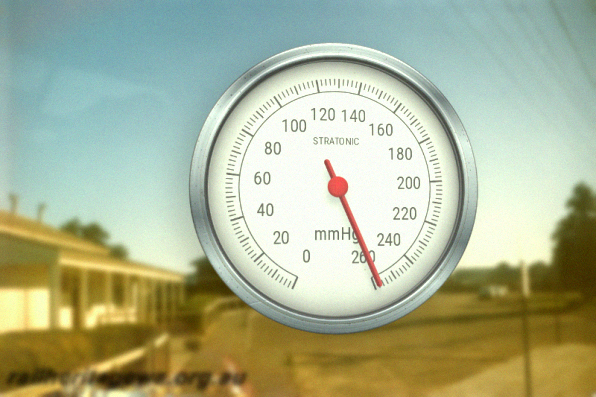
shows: 258 mmHg
